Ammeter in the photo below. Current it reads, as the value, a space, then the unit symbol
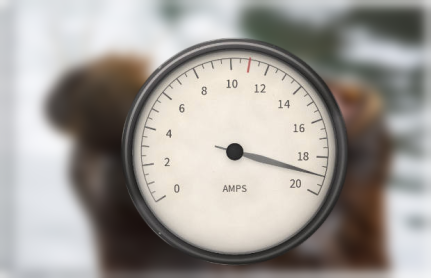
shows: 19 A
